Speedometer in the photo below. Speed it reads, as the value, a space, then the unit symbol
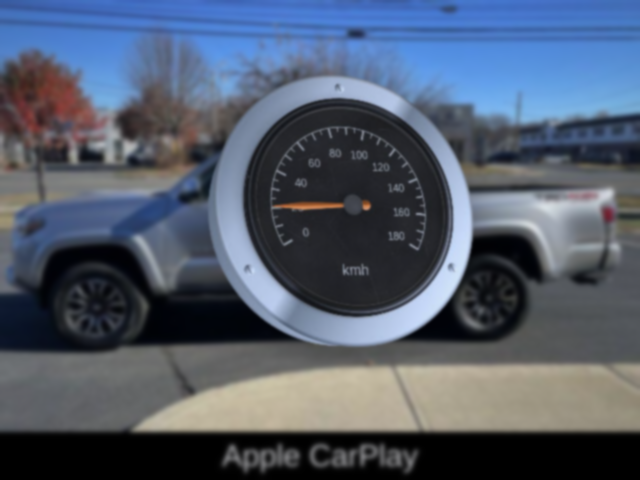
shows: 20 km/h
